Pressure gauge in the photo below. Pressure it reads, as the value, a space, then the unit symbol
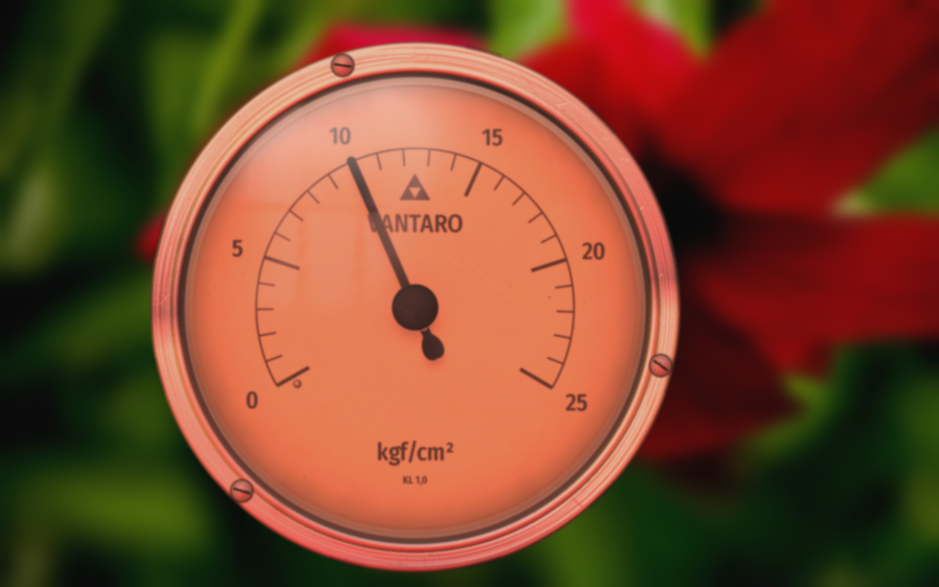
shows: 10 kg/cm²
